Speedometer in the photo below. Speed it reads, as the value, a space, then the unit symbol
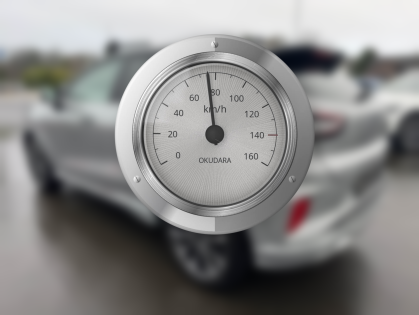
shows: 75 km/h
